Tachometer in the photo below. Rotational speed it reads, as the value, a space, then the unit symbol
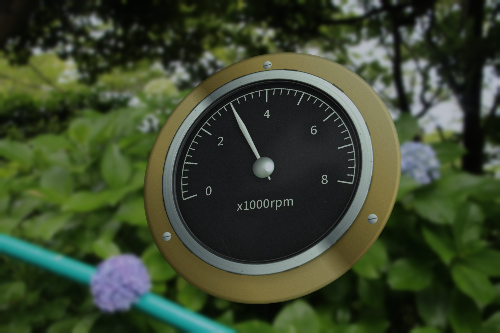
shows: 3000 rpm
